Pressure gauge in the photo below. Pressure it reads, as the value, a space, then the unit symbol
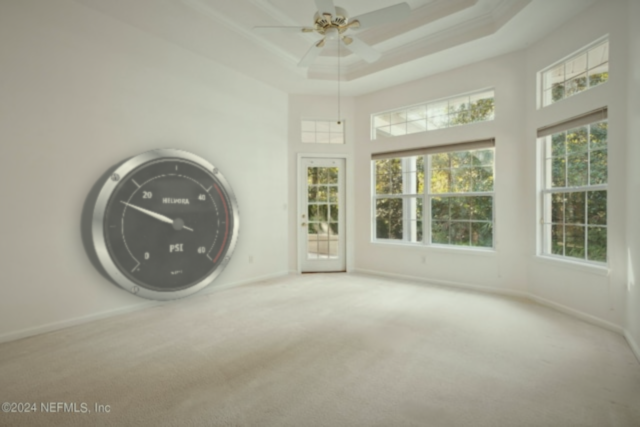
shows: 15 psi
